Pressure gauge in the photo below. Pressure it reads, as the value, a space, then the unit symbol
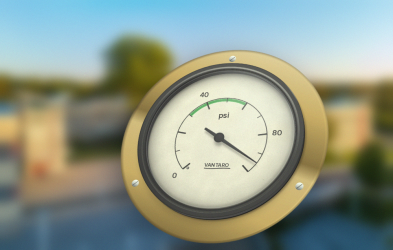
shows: 95 psi
